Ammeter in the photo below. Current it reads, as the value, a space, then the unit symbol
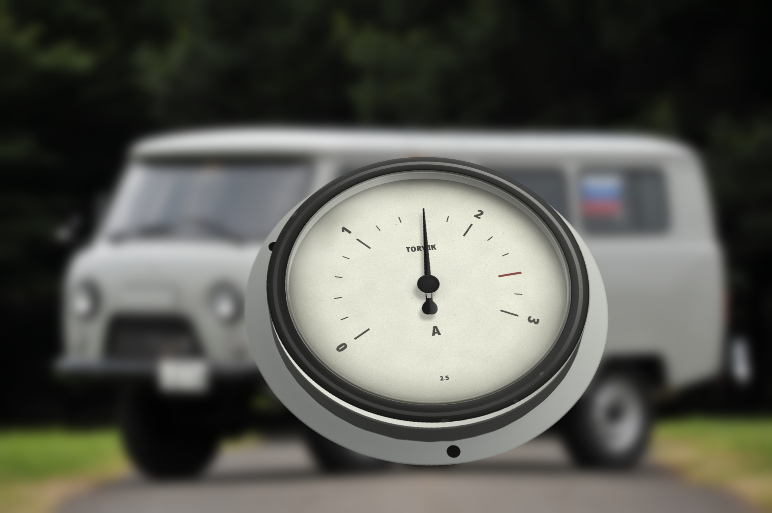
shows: 1.6 A
